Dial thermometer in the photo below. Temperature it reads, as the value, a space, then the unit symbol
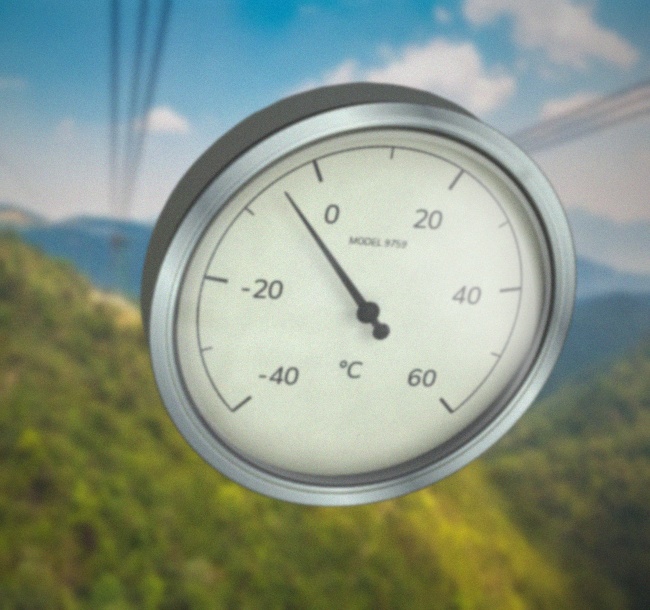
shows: -5 °C
